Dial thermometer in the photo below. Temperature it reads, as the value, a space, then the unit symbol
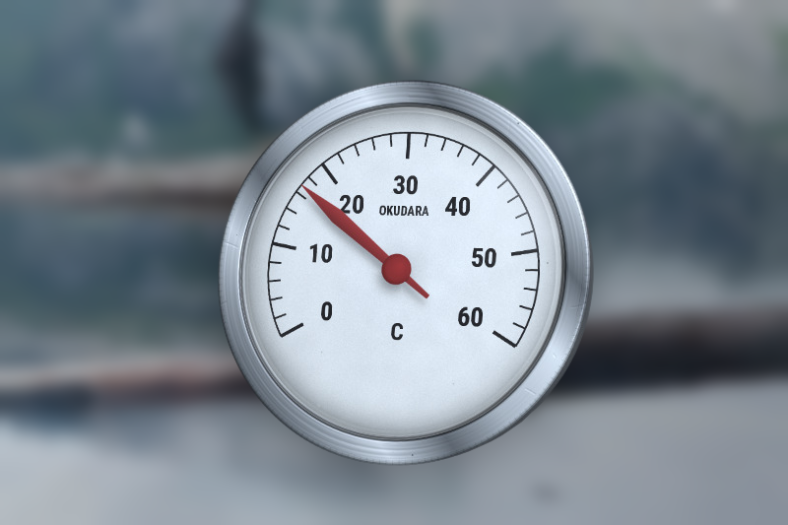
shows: 17 °C
